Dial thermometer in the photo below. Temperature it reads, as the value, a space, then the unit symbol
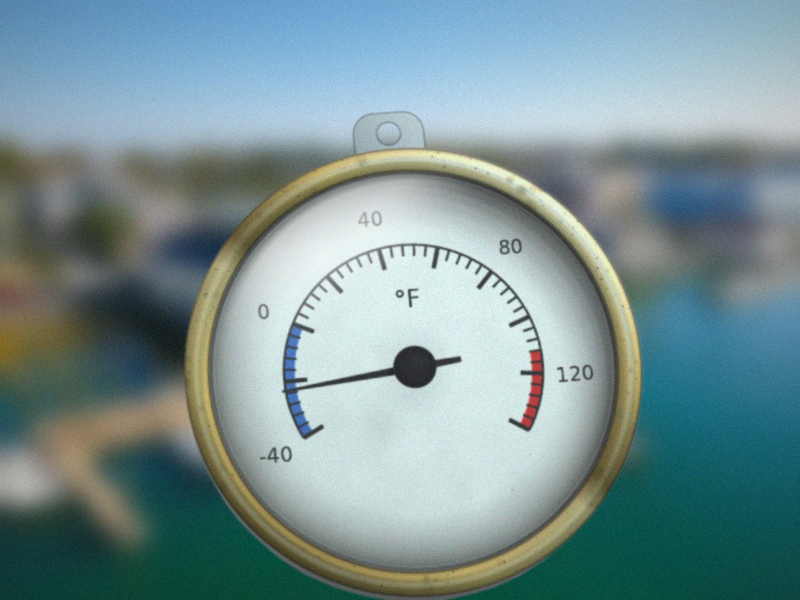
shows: -24 °F
